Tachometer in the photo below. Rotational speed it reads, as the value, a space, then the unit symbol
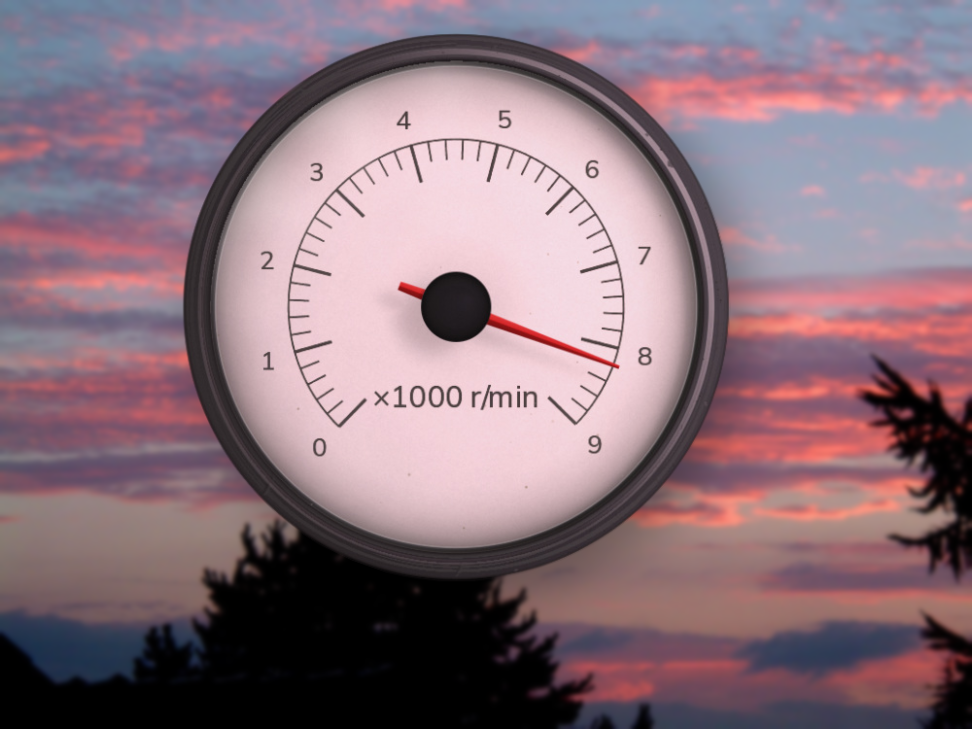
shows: 8200 rpm
